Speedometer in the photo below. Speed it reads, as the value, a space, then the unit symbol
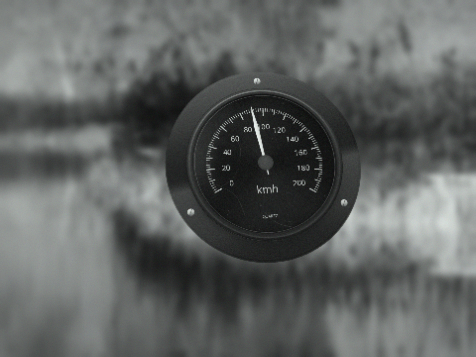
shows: 90 km/h
